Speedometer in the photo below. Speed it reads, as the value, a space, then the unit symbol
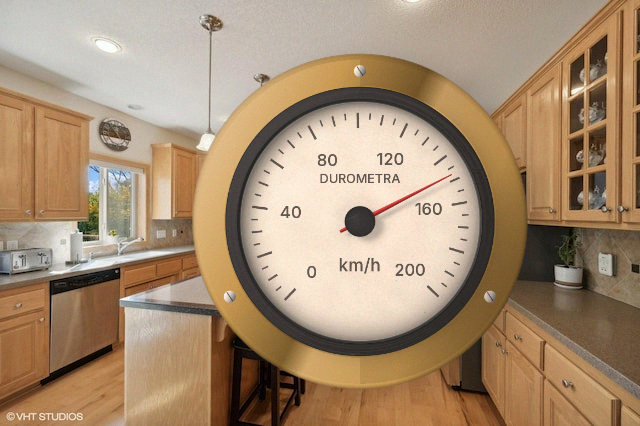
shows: 147.5 km/h
